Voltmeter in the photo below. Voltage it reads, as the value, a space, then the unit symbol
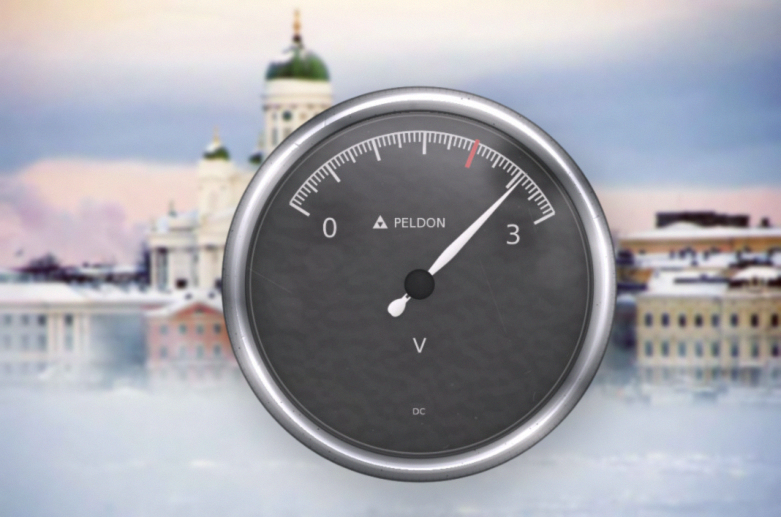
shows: 2.55 V
